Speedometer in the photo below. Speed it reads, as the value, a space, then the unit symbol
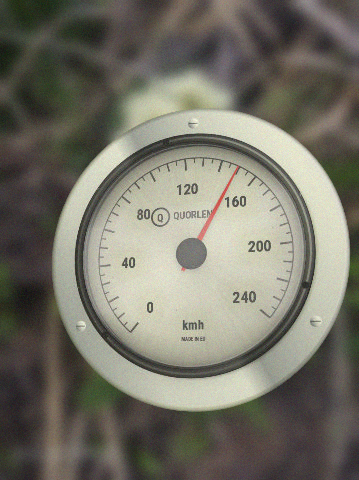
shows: 150 km/h
